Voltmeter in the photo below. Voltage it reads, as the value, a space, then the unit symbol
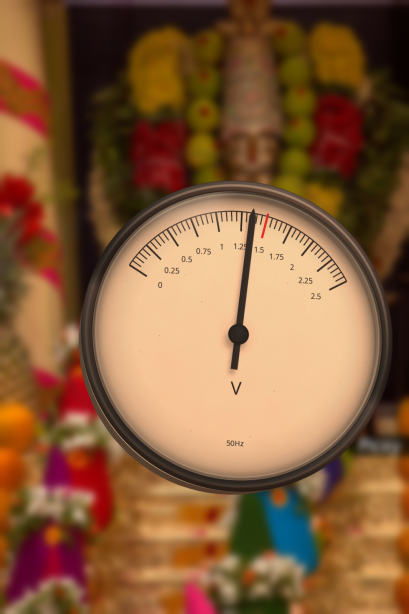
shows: 1.35 V
